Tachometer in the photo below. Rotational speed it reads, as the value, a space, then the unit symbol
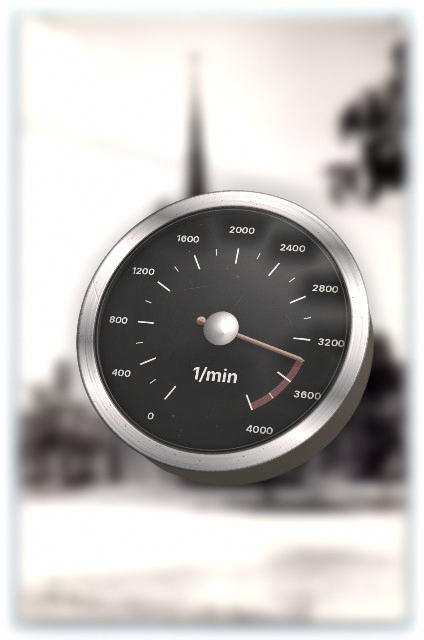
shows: 3400 rpm
